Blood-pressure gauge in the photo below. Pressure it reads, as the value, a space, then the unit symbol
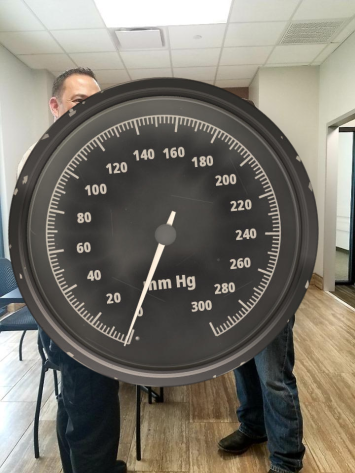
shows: 2 mmHg
